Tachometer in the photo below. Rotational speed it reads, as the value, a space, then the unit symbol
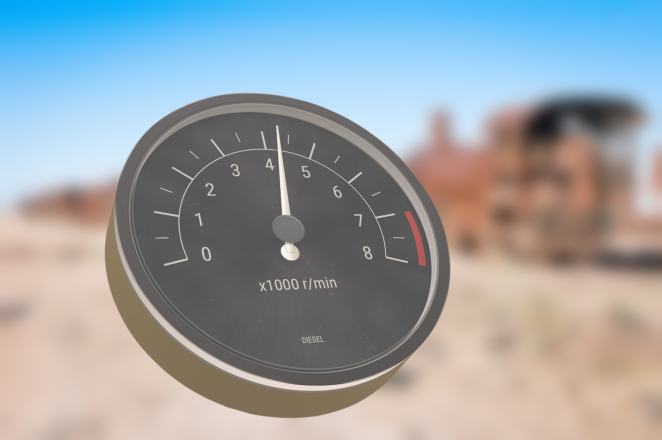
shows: 4250 rpm
